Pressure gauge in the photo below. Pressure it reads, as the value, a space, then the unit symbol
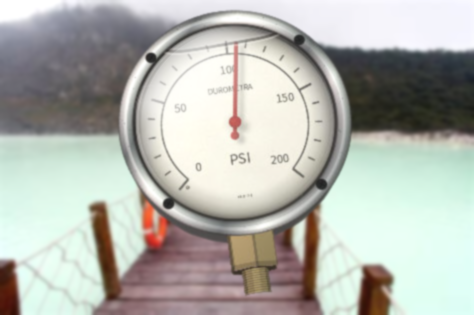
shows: 105 psi
